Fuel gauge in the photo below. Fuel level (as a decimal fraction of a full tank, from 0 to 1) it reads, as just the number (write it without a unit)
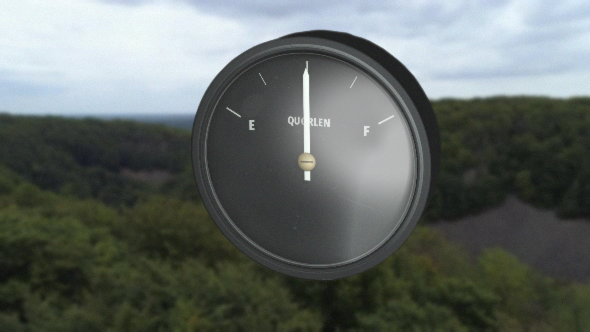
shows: 0.5
